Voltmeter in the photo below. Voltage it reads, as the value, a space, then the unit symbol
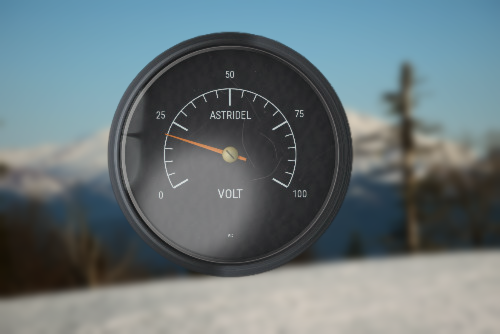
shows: 20 V
